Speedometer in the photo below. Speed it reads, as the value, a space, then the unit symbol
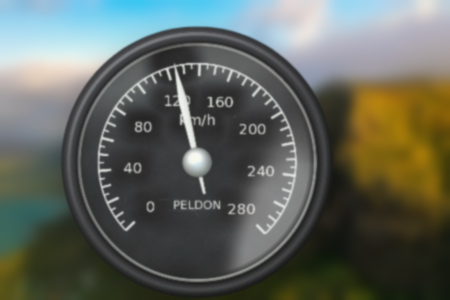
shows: 125 km/h
